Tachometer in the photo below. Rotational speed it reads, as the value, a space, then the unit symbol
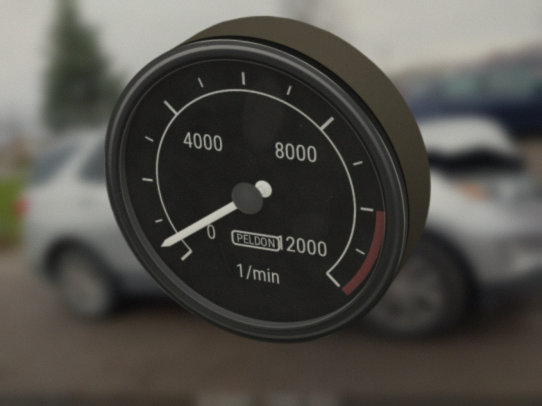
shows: 500 rpm
